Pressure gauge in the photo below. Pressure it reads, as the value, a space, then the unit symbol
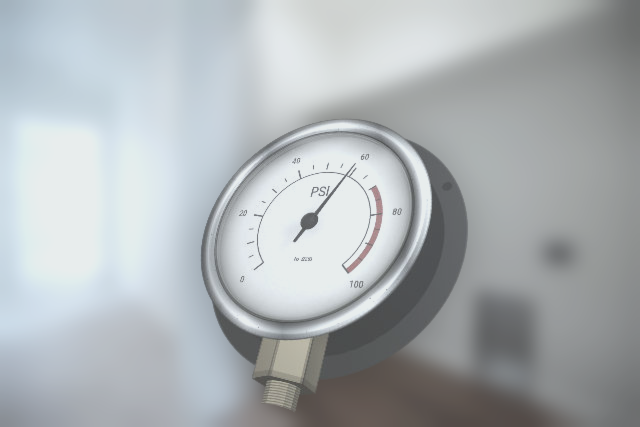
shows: 60 psi
